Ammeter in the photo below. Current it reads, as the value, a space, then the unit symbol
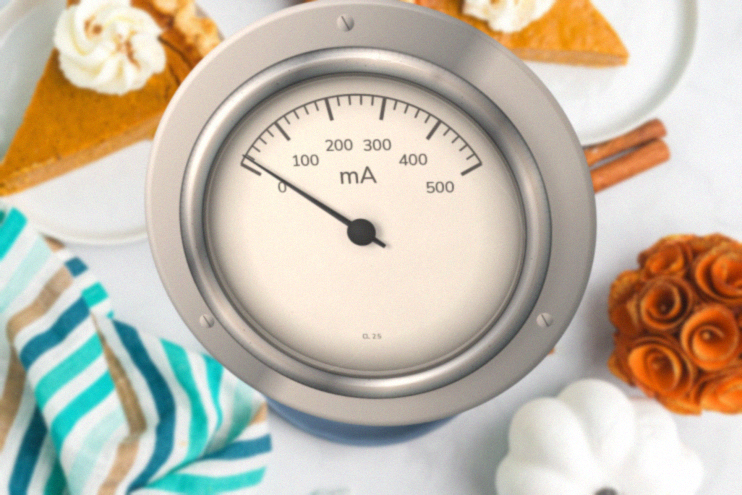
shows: 20 mA
